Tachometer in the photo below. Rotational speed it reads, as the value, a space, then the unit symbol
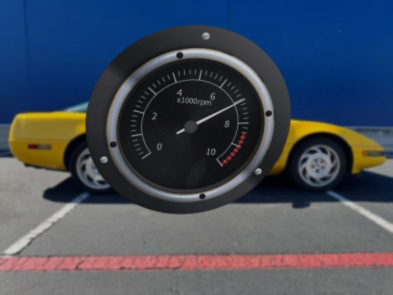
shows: 7000 rpm
